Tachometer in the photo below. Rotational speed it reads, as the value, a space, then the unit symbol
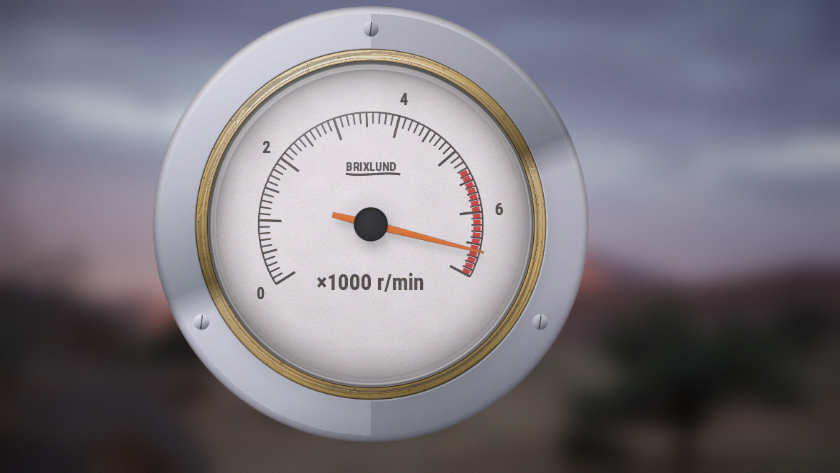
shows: 6600 rpm
